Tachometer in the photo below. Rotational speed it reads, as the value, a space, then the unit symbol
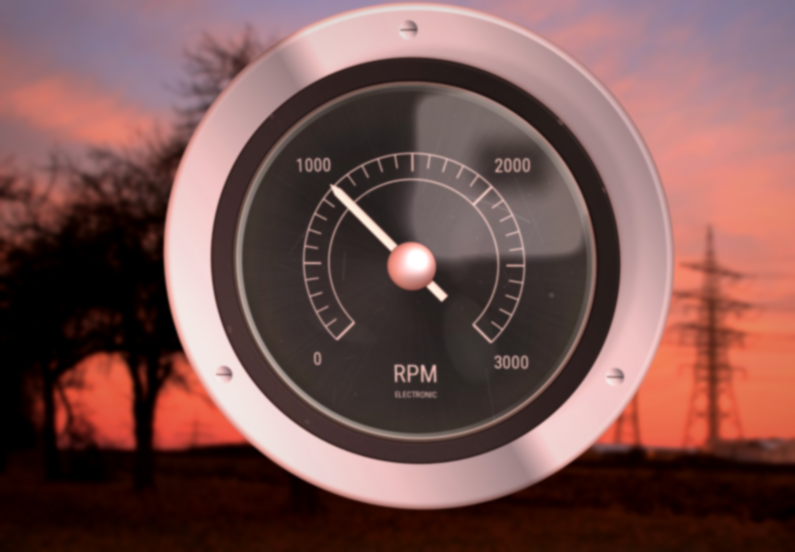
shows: 1000 rpm
